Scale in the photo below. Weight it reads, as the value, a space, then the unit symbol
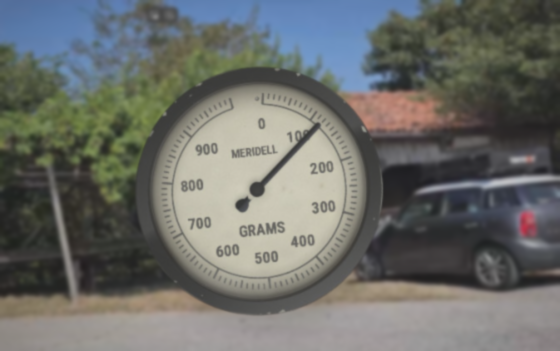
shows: 120 g
